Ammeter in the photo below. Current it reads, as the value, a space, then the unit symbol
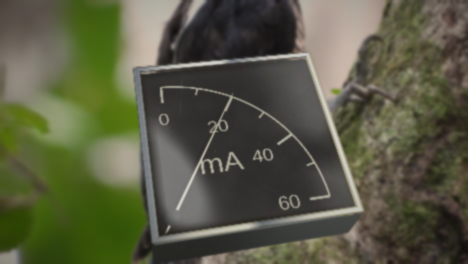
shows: 20 mA
